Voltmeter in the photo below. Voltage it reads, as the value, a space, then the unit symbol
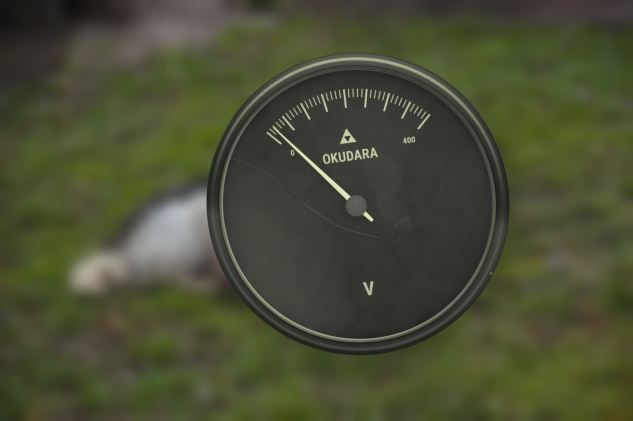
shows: 20 V
